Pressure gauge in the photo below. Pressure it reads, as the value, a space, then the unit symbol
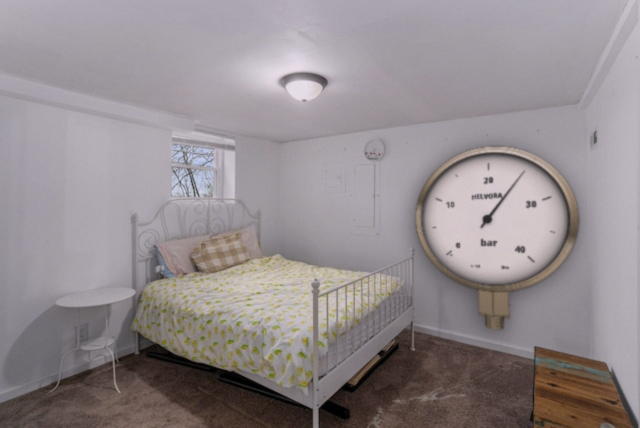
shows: 25 bar
